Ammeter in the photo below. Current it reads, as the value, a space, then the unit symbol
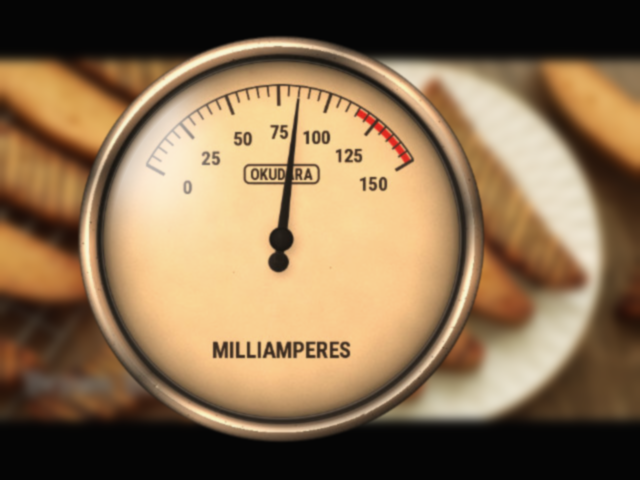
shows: 85 mA
